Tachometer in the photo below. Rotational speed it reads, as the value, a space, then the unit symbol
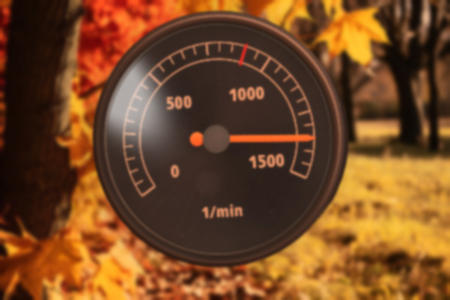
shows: 1350 rpm
